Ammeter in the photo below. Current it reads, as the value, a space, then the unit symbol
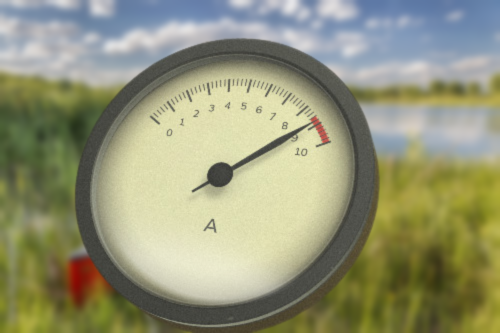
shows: 9 A
